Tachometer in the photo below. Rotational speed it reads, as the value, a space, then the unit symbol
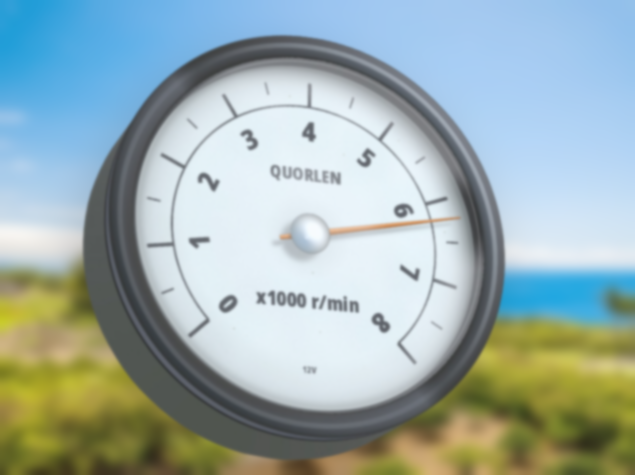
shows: 6250 rpm
